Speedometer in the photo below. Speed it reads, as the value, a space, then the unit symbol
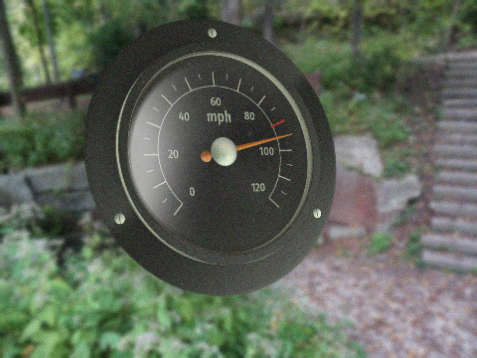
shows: 95 mph
